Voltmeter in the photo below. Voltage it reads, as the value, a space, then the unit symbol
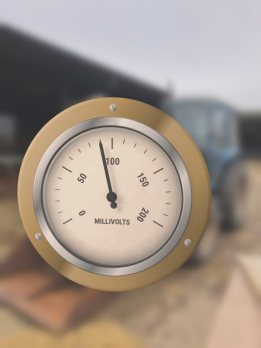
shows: 90 mV
